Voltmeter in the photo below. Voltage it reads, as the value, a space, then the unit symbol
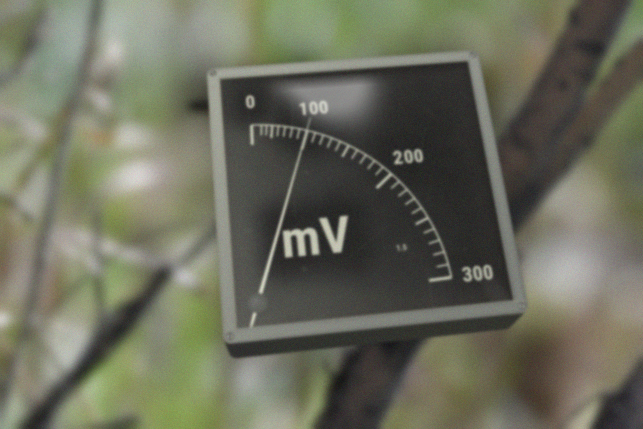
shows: 100 mV
